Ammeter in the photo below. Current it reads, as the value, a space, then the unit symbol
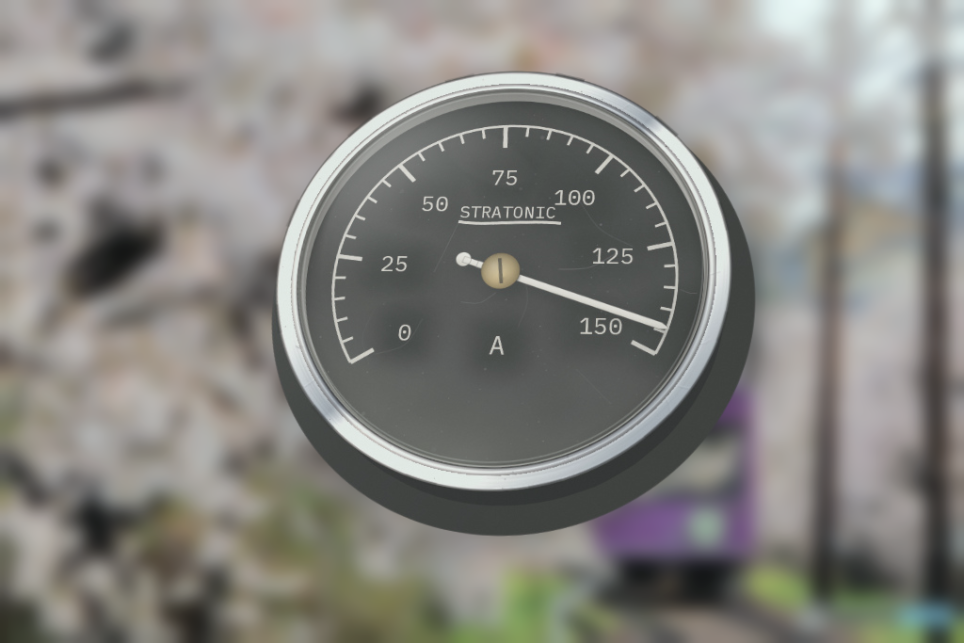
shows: 145 A
